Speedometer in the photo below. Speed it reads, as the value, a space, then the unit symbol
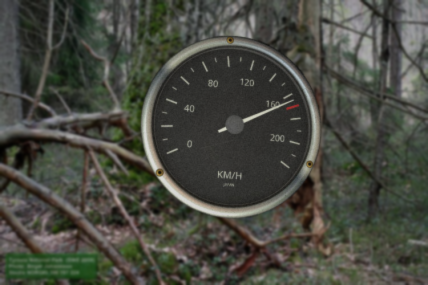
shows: 165 km/h
